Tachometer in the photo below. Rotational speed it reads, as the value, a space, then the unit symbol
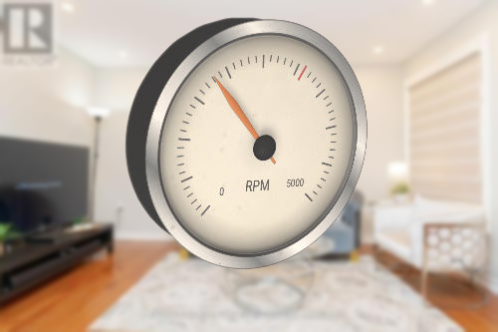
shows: 1800 rpm
